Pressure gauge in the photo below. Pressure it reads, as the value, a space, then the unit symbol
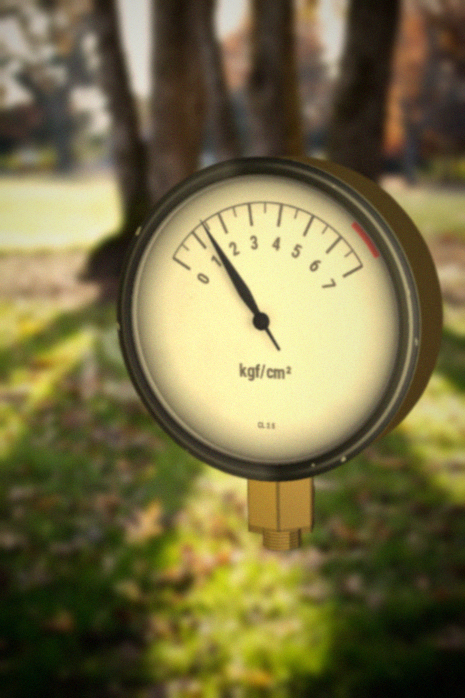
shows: 1.5 kg/cm²
